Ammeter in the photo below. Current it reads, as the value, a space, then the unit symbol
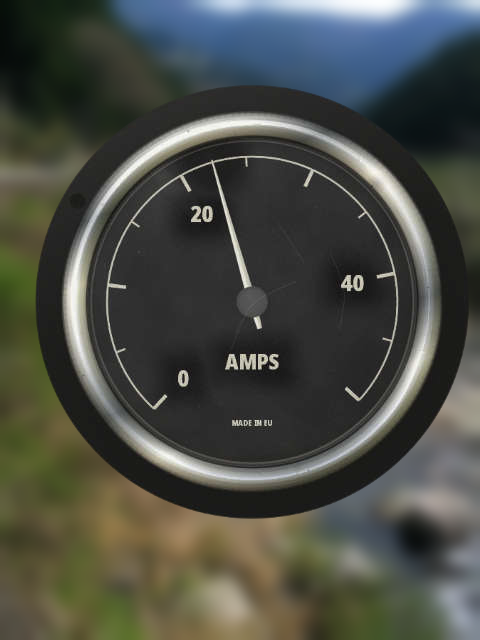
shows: 22.5 A
